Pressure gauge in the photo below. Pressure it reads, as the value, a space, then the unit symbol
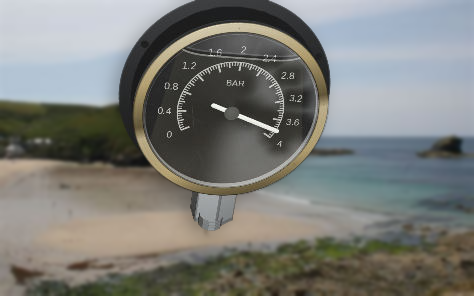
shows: 3.8 bar
